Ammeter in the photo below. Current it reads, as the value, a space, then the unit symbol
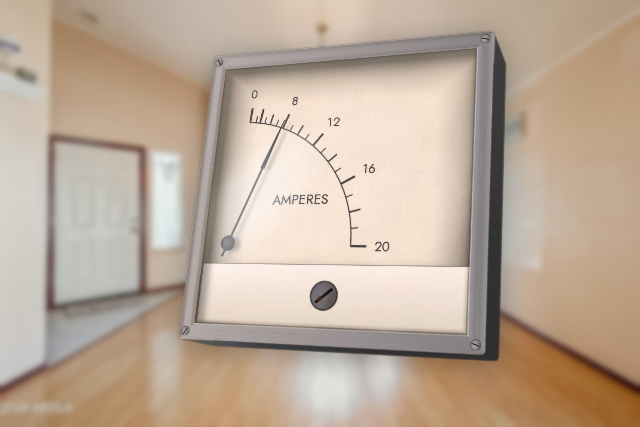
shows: 8 A
